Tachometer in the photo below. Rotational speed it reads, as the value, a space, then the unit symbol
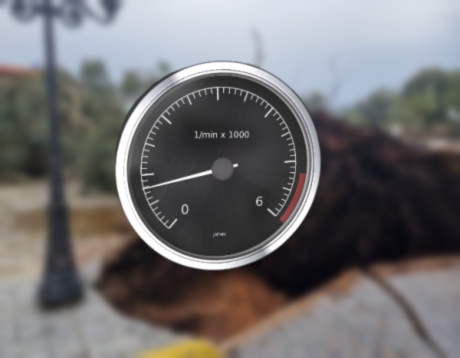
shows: 800 rpm
